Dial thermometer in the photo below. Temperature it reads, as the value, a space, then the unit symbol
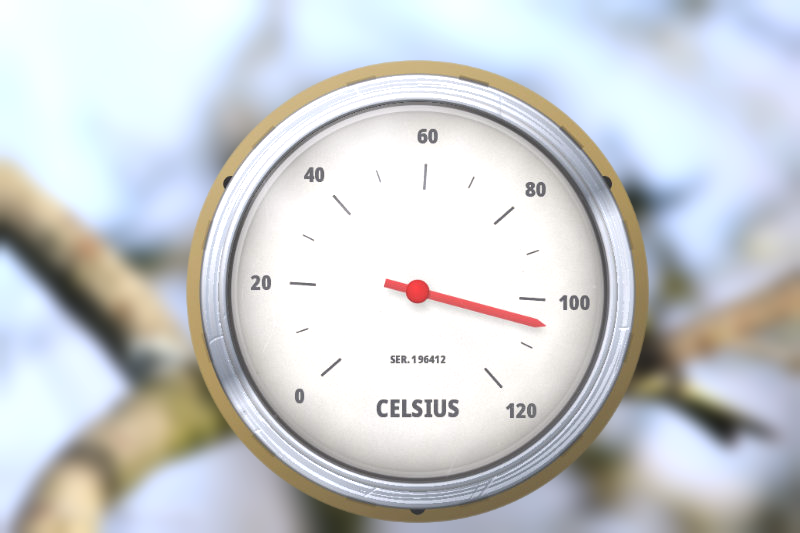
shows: 105 °C
